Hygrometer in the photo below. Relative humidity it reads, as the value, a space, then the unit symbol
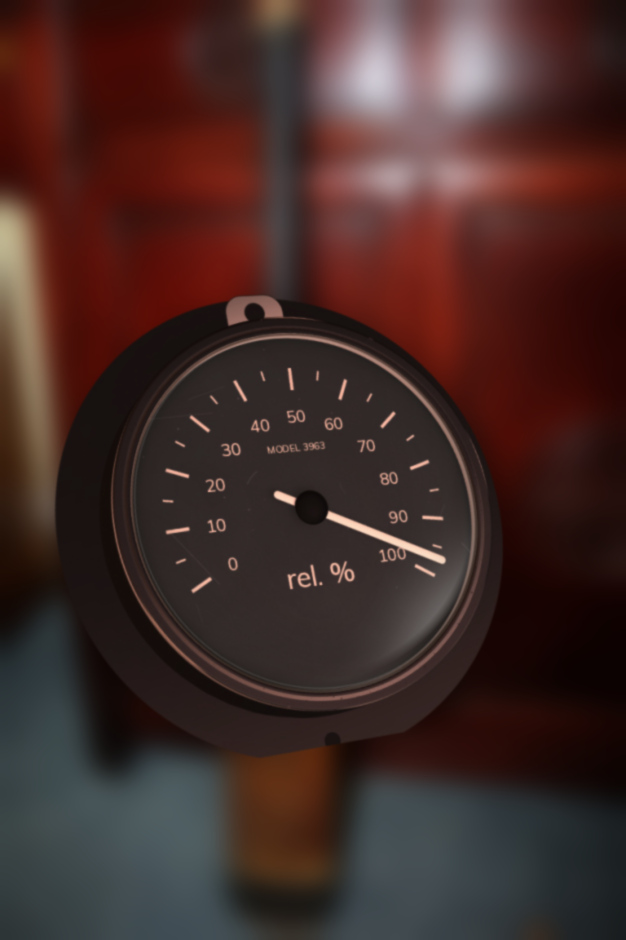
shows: 97.5 %
